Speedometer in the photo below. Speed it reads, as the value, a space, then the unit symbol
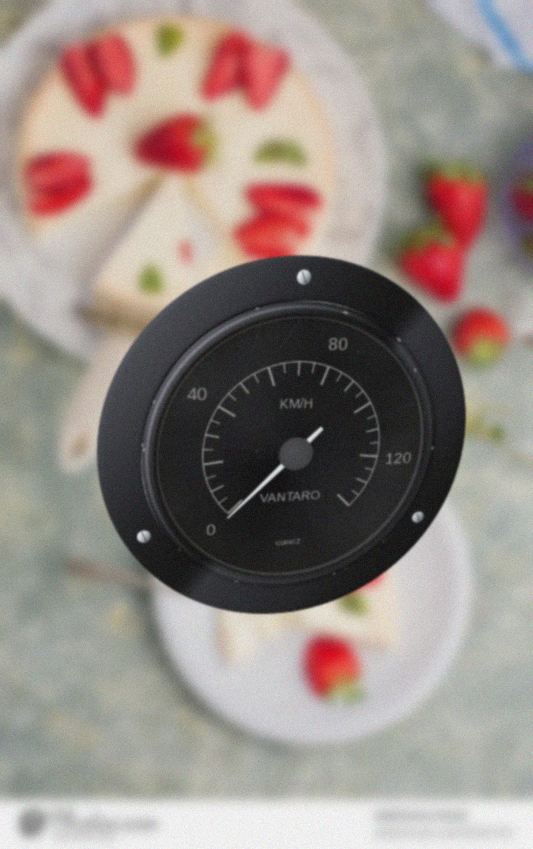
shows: 0 km/h
